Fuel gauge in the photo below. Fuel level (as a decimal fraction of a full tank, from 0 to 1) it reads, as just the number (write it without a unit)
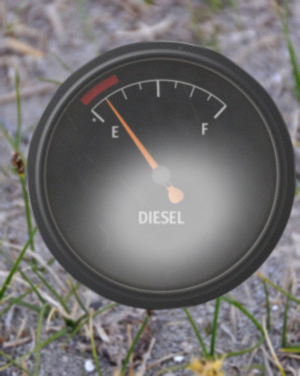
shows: 0.125
